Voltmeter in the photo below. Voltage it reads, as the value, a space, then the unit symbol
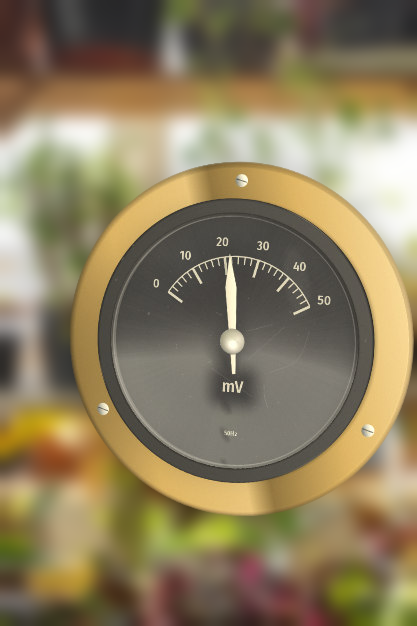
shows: 22 mV
